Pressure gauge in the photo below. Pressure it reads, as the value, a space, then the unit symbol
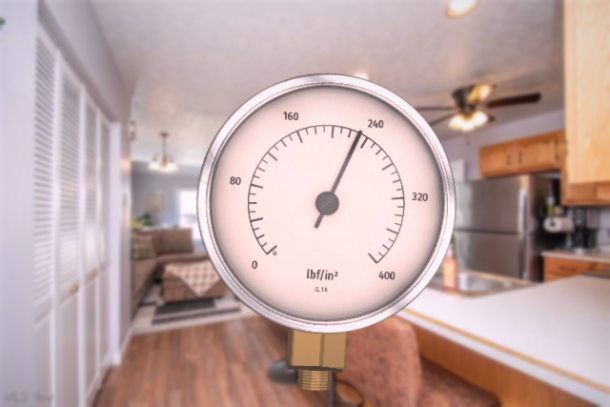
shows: 230 psi
